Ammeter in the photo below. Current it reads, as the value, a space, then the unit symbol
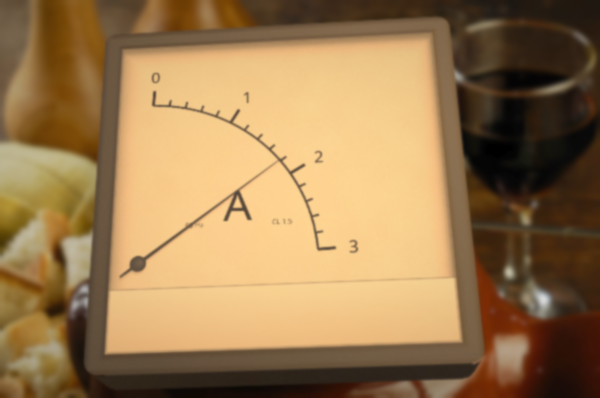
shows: 1.8 A
